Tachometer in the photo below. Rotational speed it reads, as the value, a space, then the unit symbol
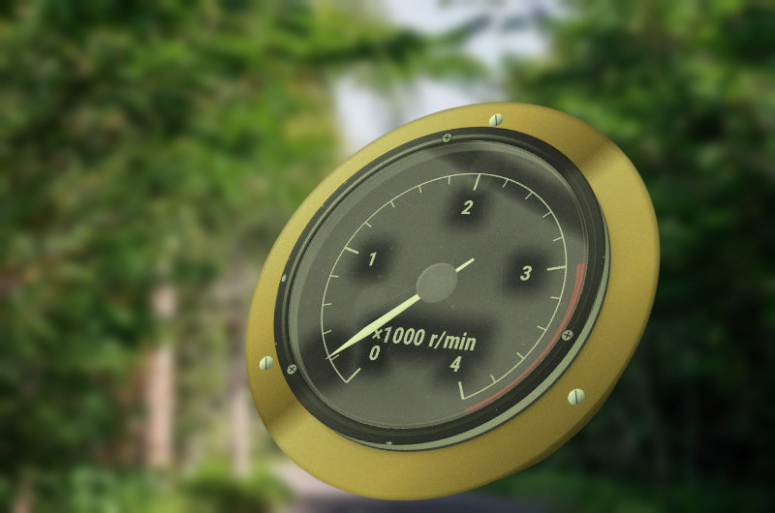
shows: 200 rpm
